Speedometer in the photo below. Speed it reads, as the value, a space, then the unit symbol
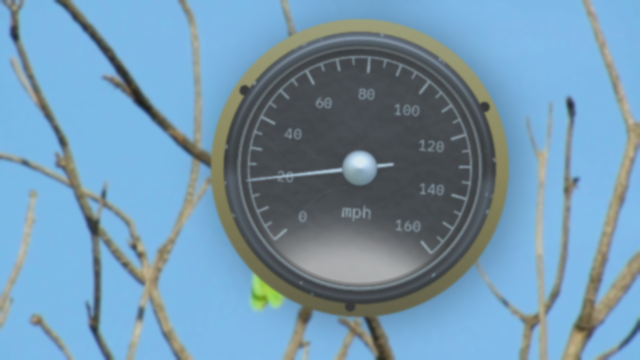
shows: 20 mph
